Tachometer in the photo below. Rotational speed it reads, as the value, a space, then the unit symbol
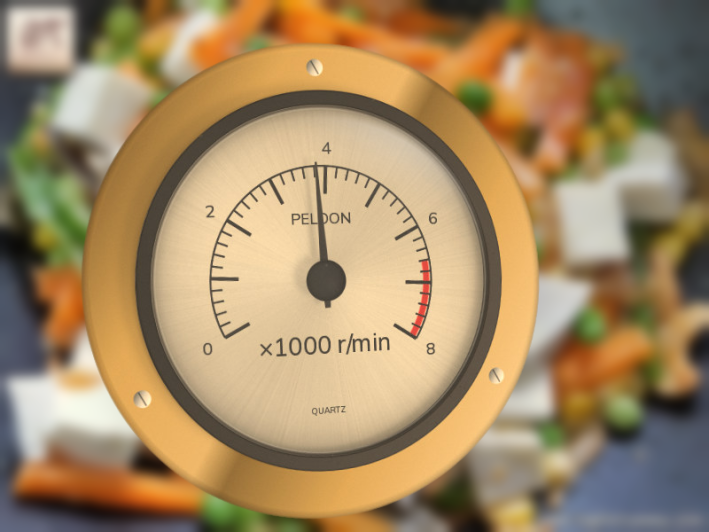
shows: 3800 rpm
